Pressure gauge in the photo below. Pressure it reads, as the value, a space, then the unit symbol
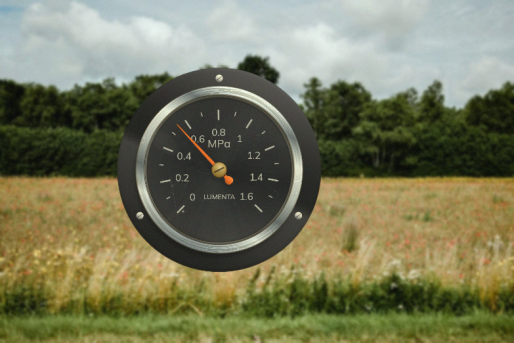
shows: 0.55 MPa
